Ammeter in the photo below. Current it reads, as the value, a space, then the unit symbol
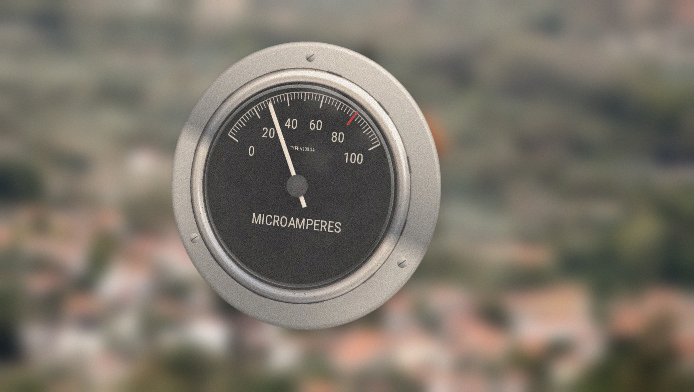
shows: 30 µA
